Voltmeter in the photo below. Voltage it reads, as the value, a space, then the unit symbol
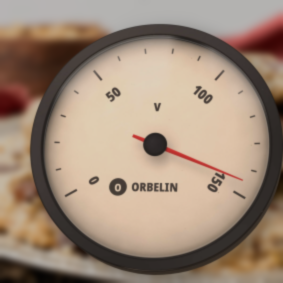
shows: 145 V
